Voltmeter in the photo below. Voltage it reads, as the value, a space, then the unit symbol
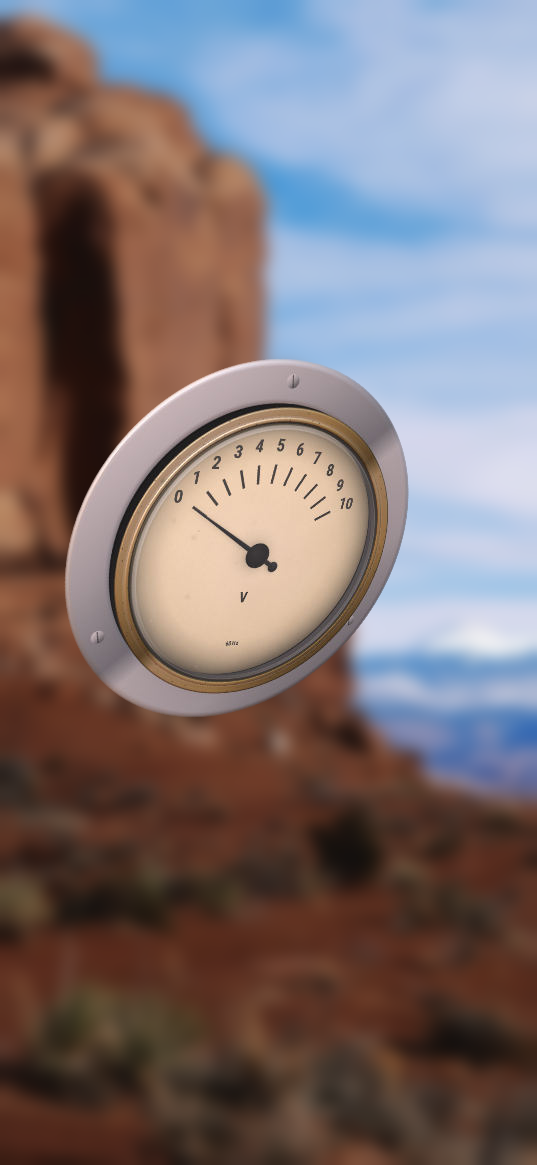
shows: 0 V
